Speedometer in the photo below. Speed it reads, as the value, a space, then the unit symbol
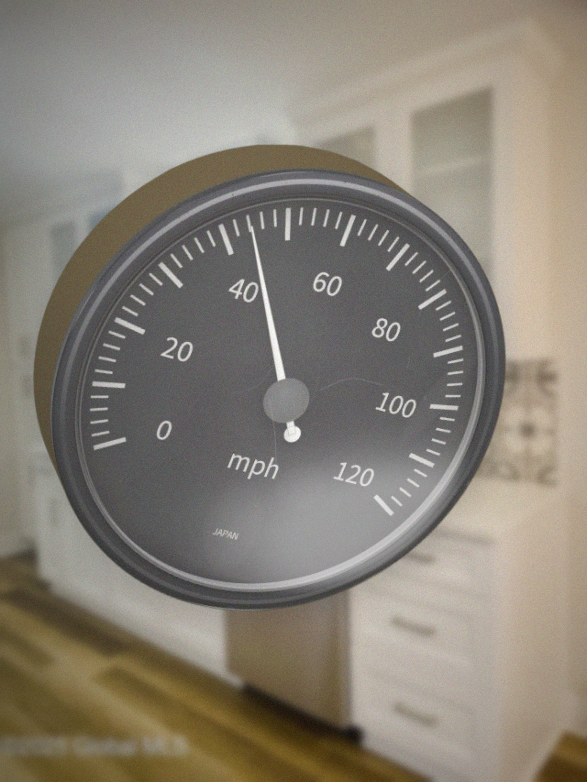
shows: 44 mph
